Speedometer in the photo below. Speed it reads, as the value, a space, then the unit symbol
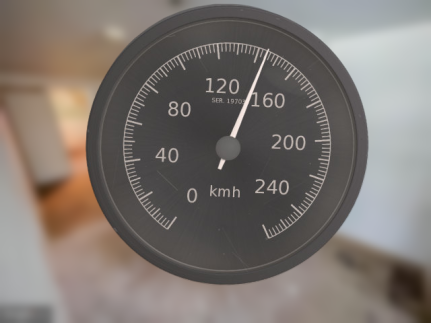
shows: 144 km/h
